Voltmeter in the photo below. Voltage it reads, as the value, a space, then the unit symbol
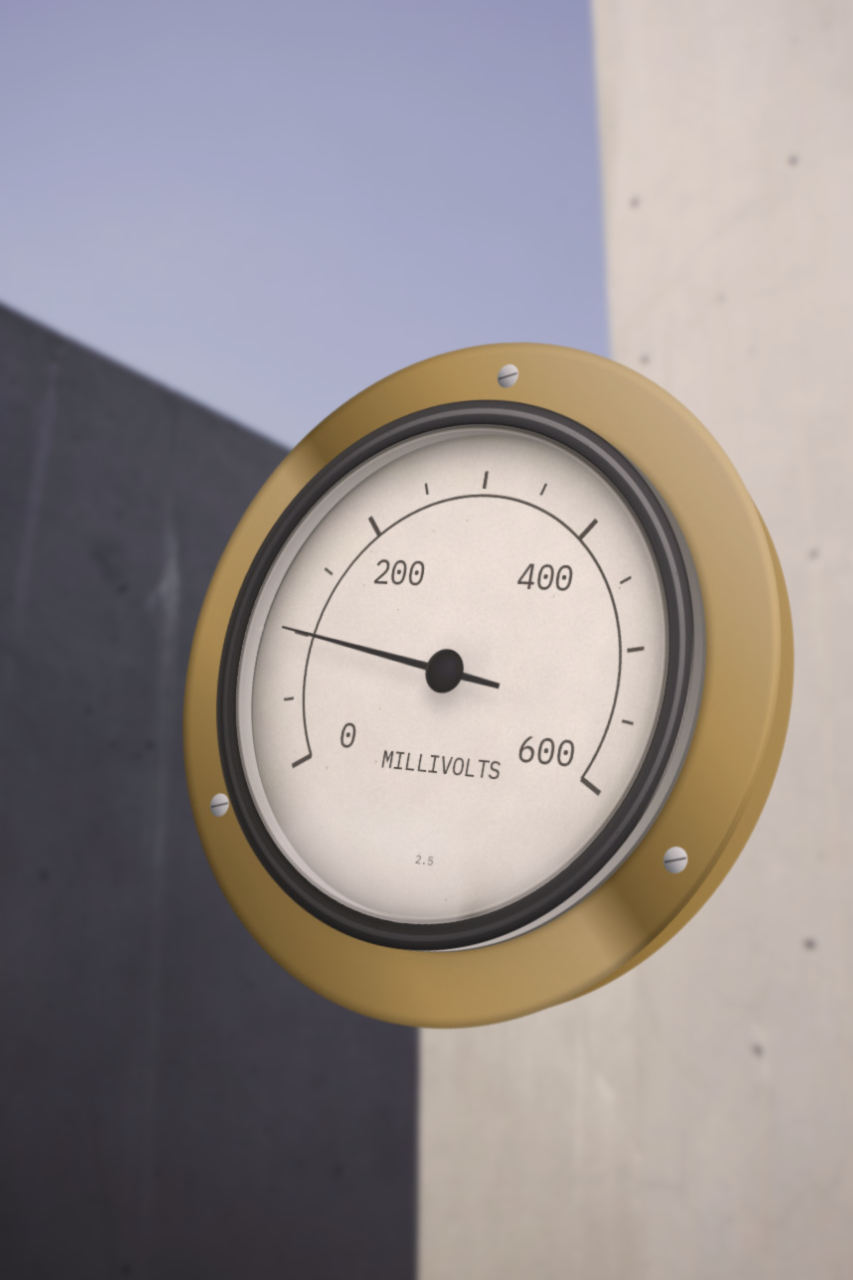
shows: 100 mV
